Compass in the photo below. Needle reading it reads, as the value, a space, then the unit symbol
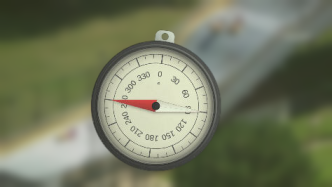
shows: 270 °
